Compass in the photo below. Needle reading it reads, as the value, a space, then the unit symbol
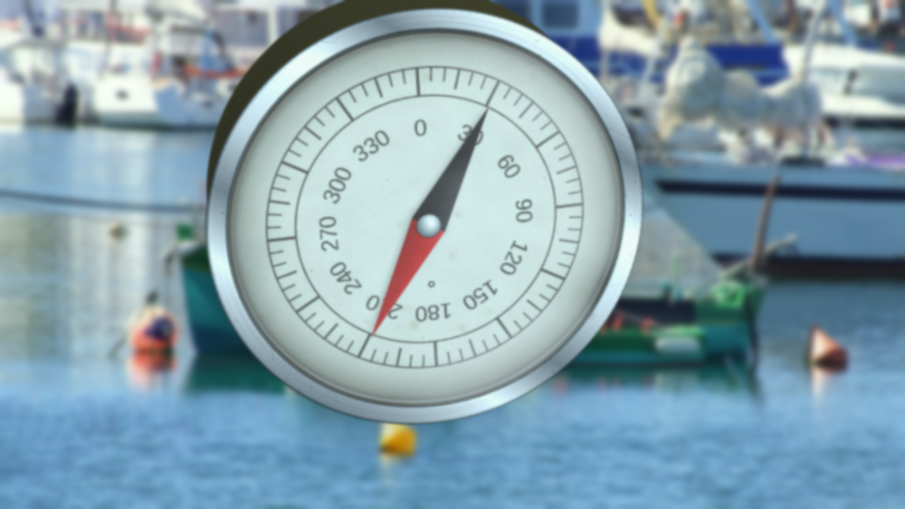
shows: 210 °
